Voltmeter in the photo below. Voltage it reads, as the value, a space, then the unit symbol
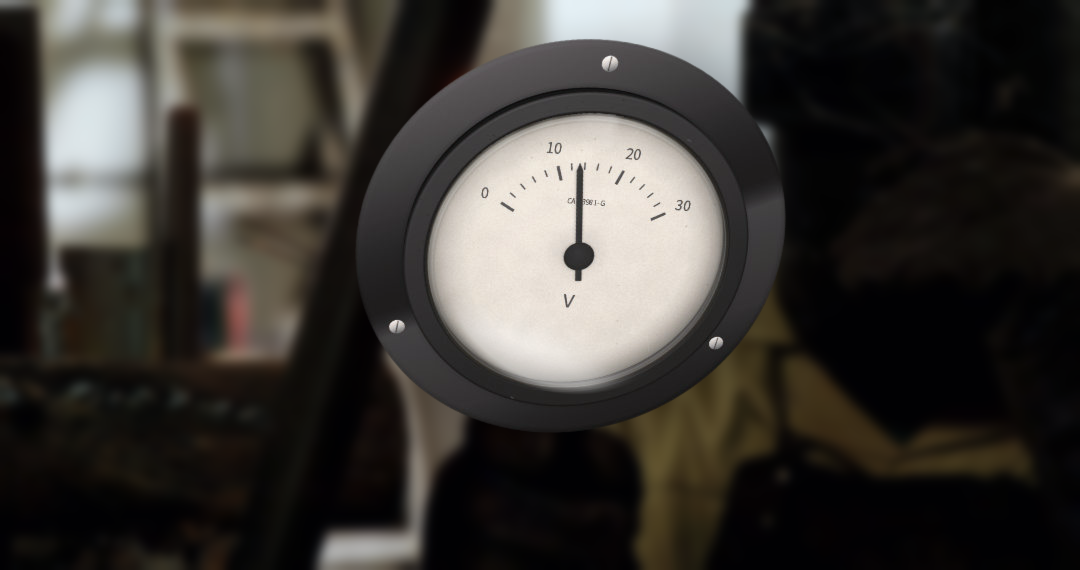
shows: 13 V
